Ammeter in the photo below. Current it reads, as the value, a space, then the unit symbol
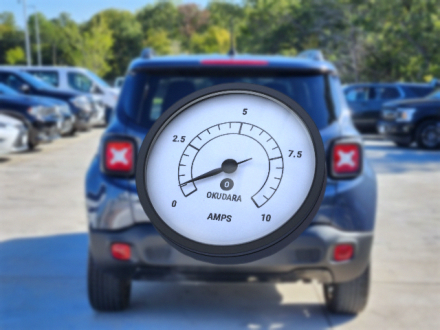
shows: 0.5 A
